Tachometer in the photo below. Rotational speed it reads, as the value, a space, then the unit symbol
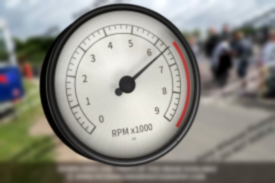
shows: 6400 rpm
